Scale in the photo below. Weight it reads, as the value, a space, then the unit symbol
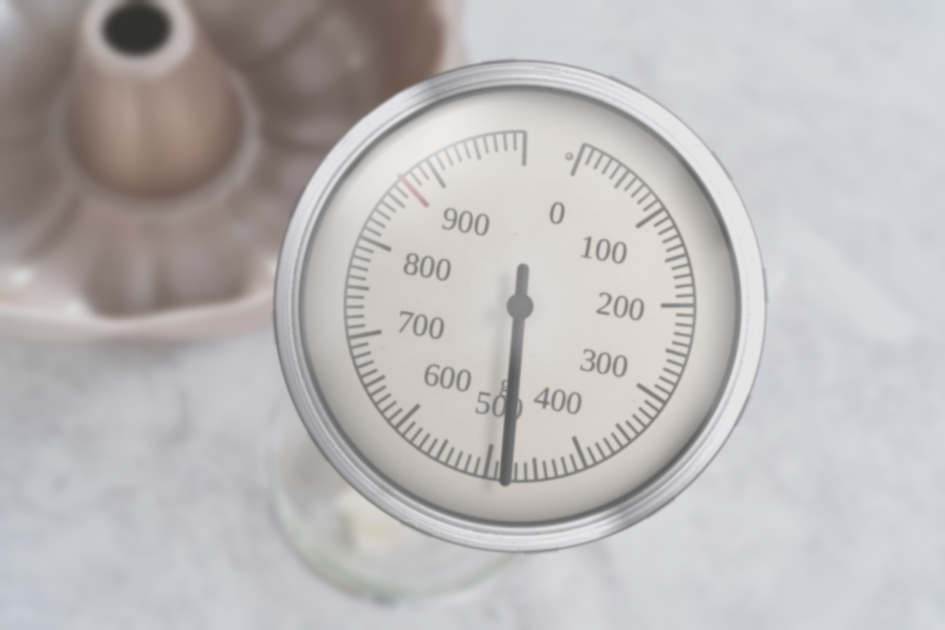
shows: 480 g
